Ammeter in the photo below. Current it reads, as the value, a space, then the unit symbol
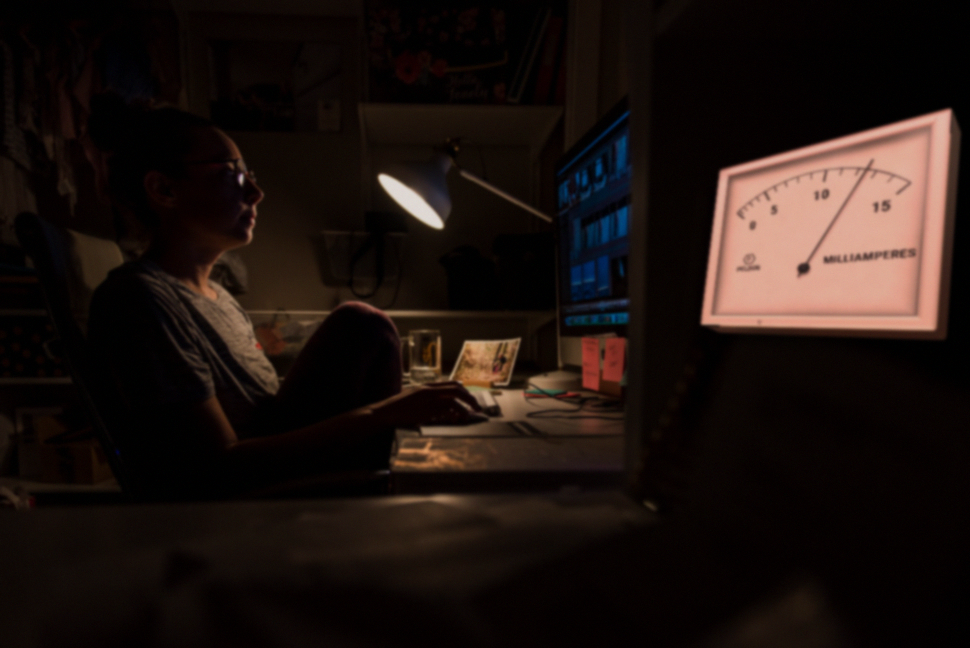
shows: 12.5 mA
